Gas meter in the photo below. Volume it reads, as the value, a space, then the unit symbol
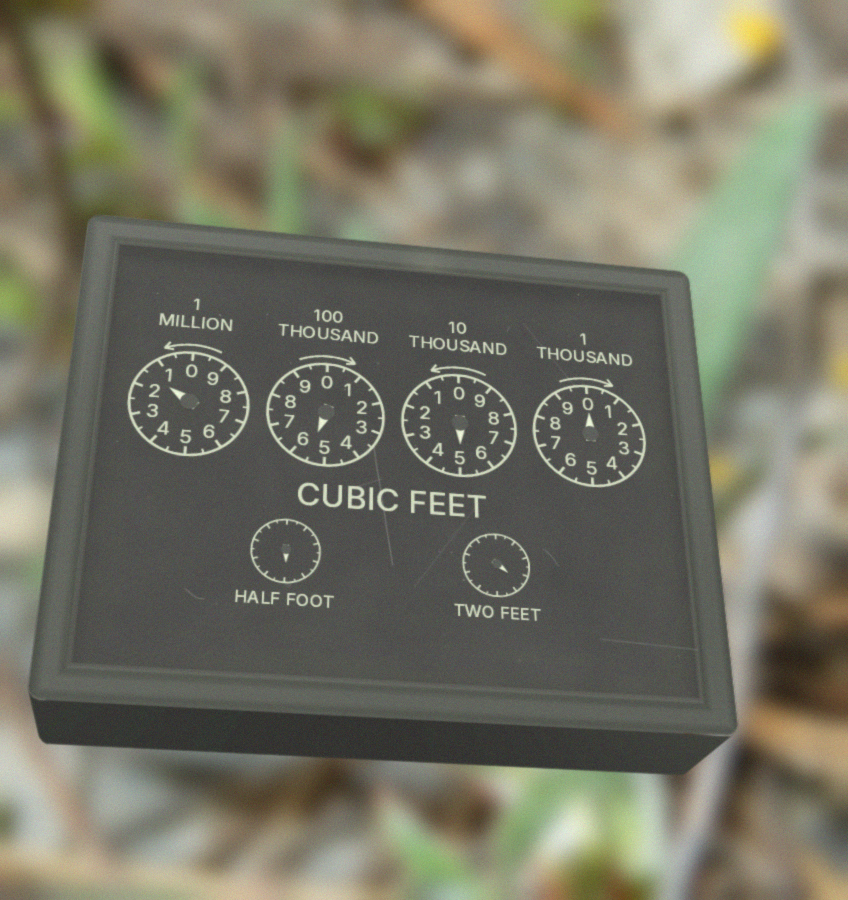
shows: 155000 ft³
